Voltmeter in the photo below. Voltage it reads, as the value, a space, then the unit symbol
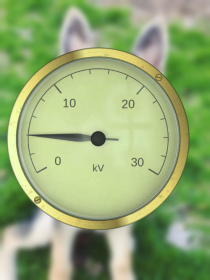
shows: 4 kV
